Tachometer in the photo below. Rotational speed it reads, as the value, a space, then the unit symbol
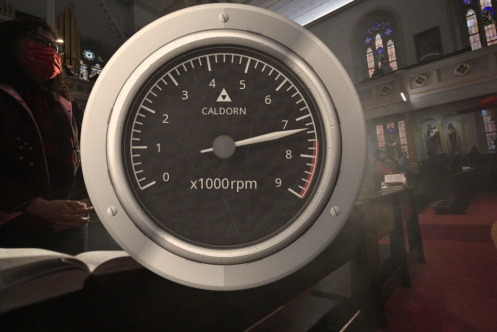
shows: 7300 rpm
